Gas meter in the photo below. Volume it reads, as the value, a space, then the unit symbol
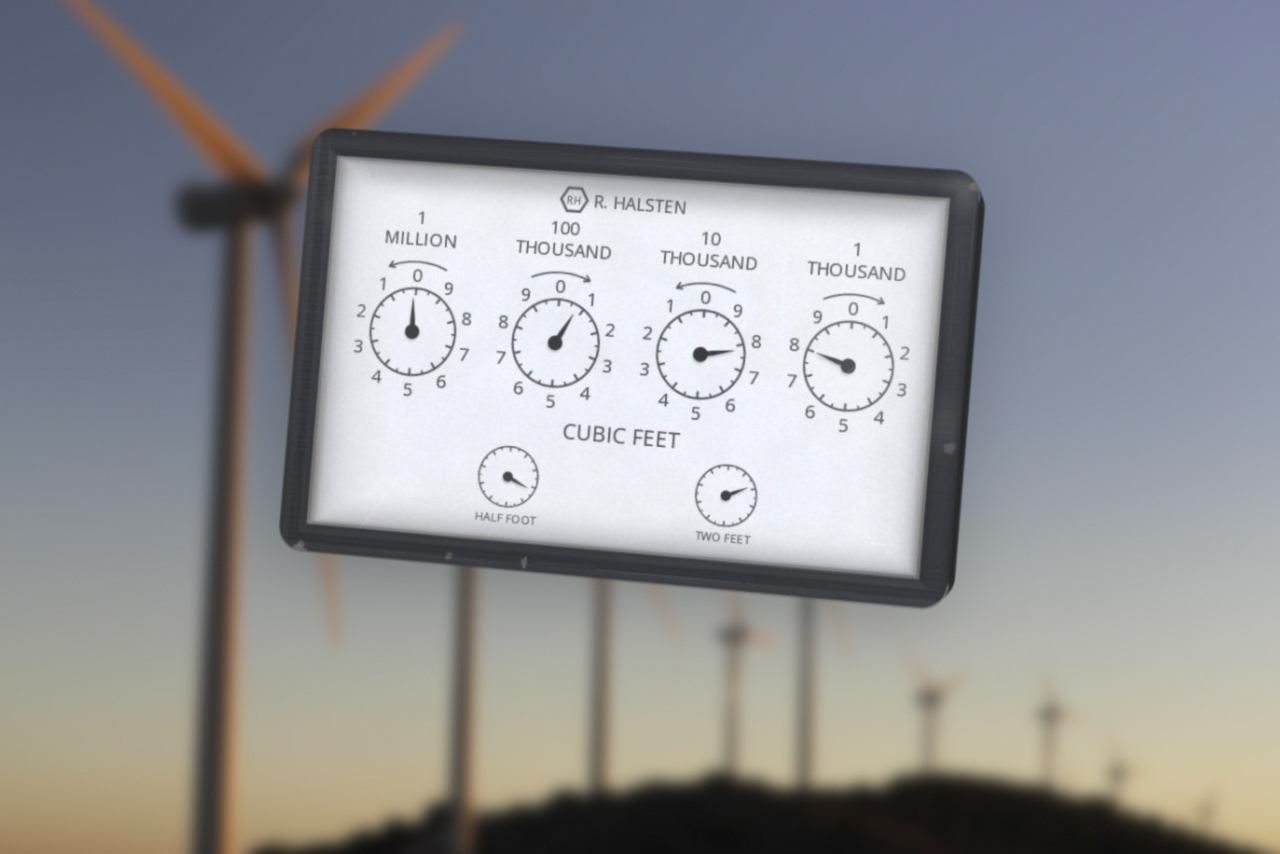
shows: 7800 ft³
